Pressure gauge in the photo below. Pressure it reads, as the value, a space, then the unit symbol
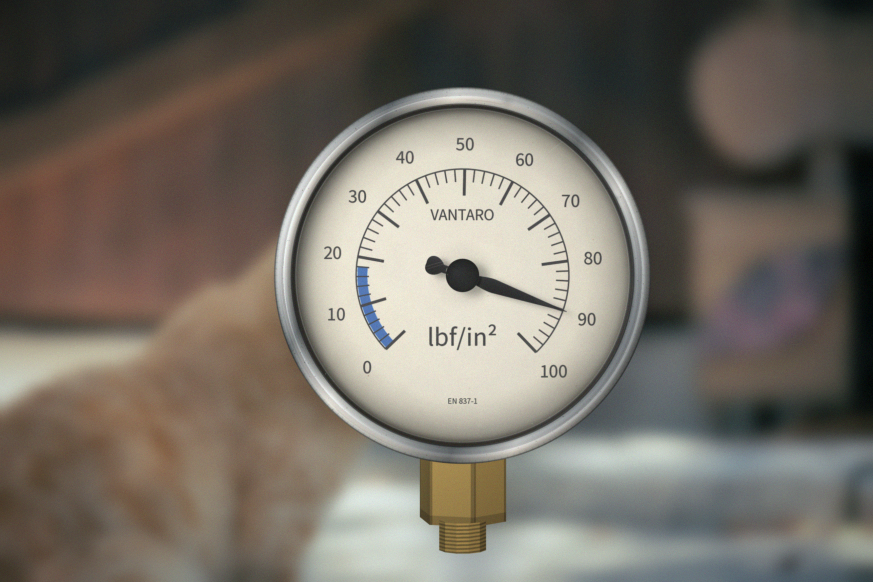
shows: 90 psi
